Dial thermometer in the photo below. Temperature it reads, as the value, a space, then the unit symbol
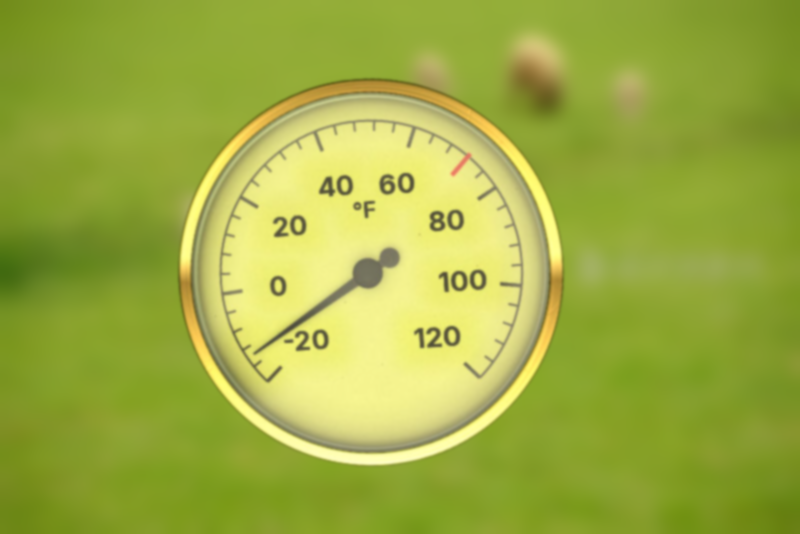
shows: -14 °F
